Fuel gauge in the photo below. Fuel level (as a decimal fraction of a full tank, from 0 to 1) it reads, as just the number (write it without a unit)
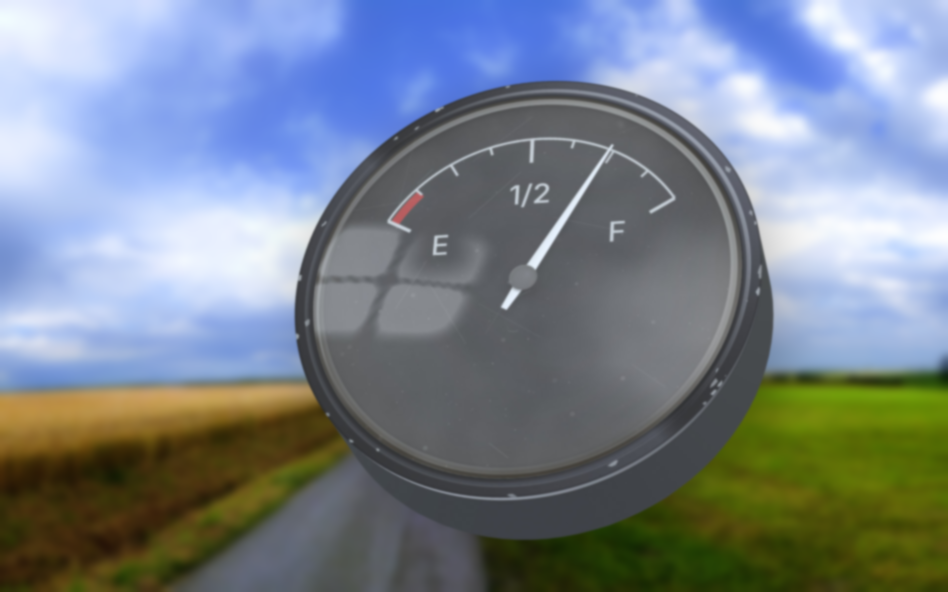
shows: 0.75
